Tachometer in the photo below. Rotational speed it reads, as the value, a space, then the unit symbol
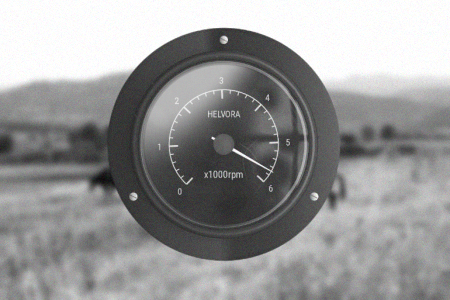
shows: 5700 rpm
